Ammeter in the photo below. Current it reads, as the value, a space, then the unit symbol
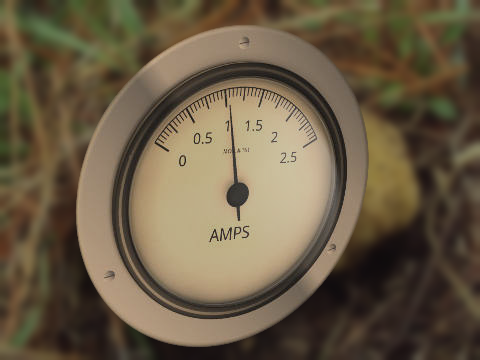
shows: 1 A
